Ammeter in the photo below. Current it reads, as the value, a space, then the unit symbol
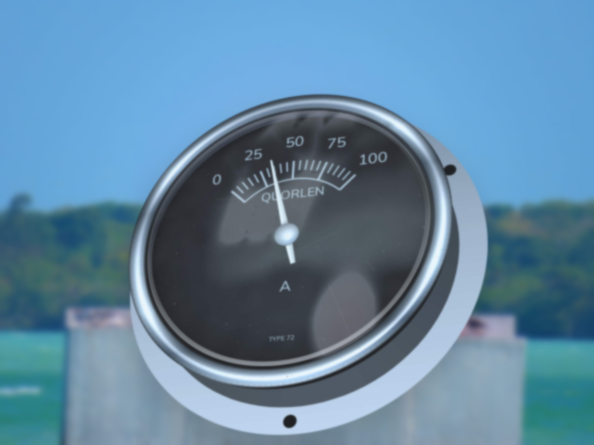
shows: 35 A
